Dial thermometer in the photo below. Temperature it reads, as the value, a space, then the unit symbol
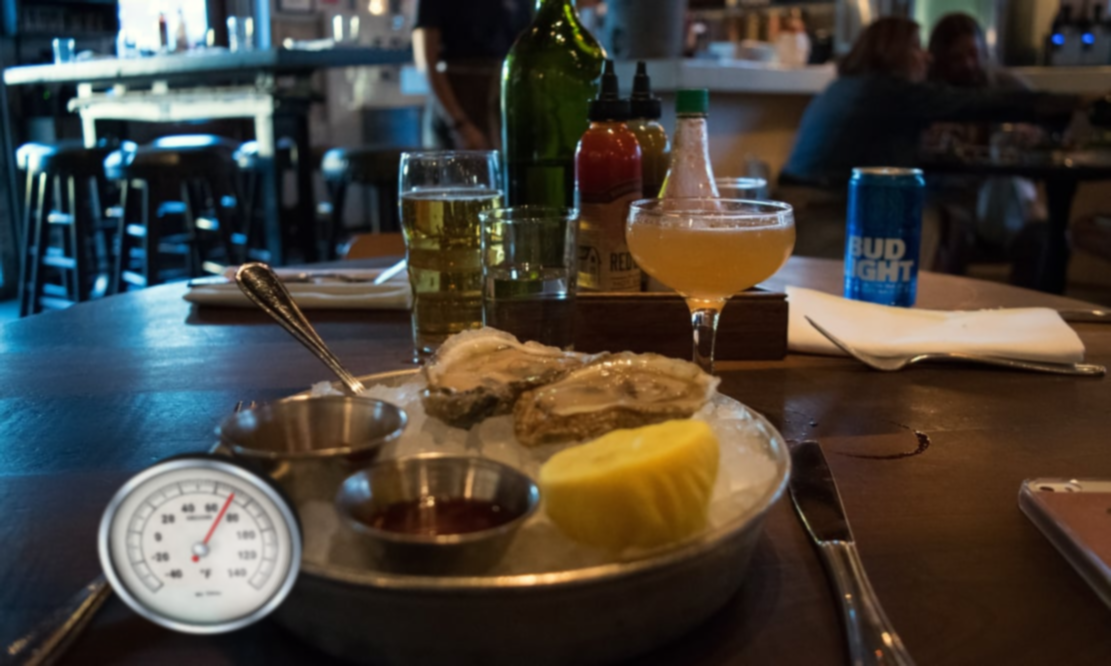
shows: 70 °F
